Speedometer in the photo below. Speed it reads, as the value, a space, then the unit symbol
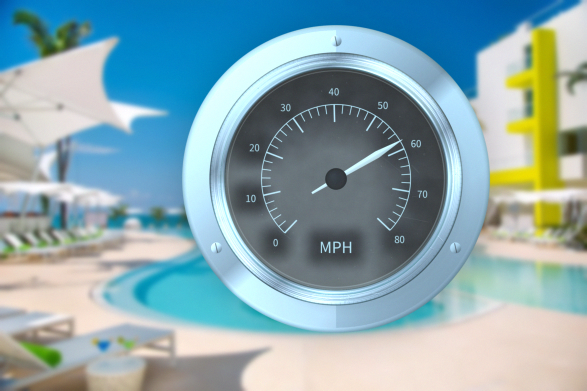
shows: 58 mph
